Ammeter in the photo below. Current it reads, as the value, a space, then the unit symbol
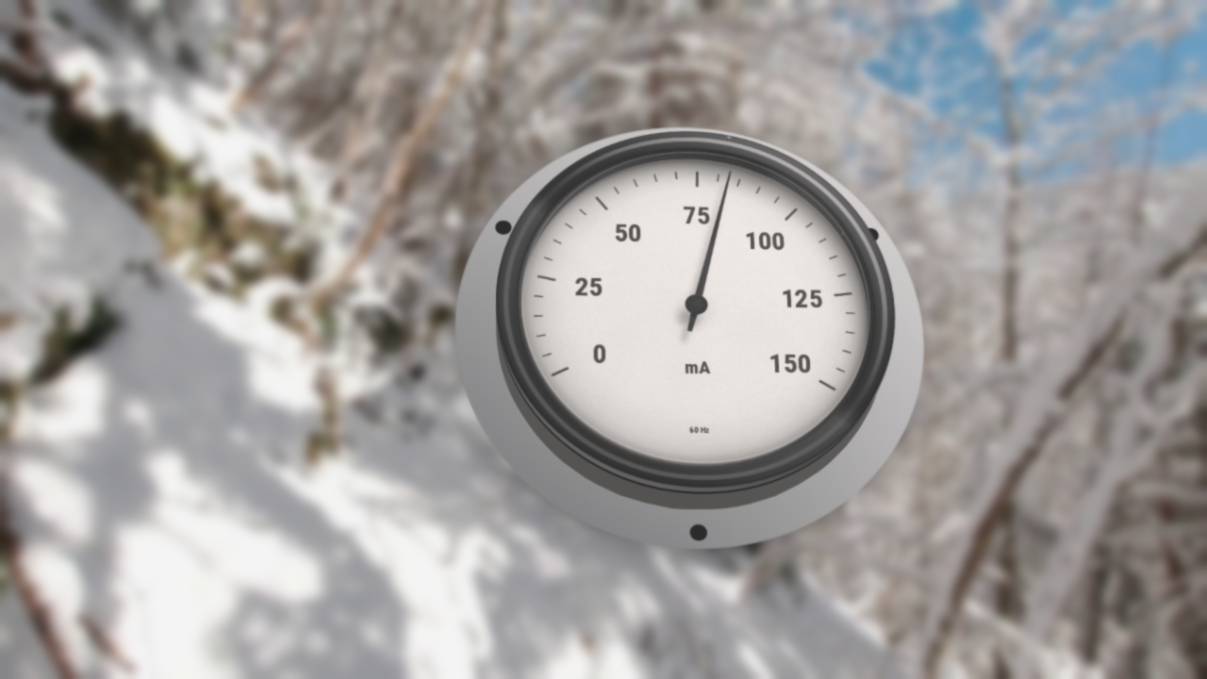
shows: 82.5 mA
